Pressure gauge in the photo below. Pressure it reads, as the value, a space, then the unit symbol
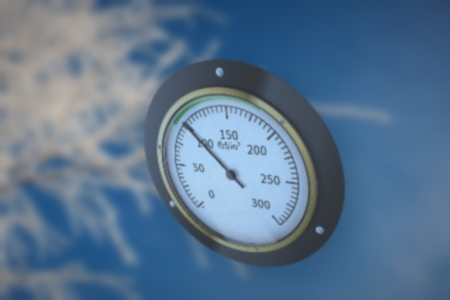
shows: 100 psi
